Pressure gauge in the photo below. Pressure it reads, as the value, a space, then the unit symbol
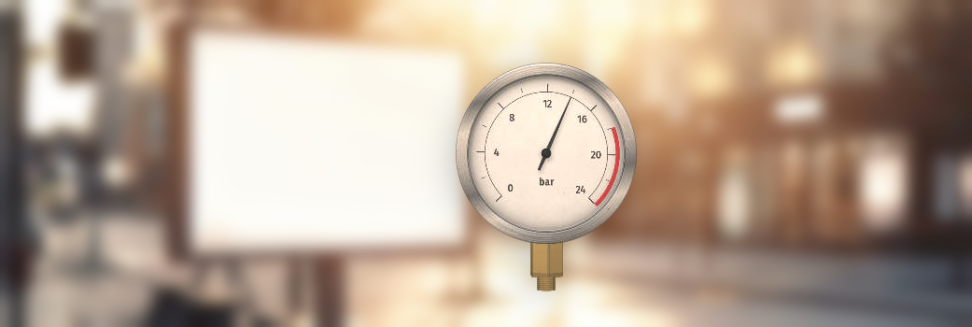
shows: 14 bar
